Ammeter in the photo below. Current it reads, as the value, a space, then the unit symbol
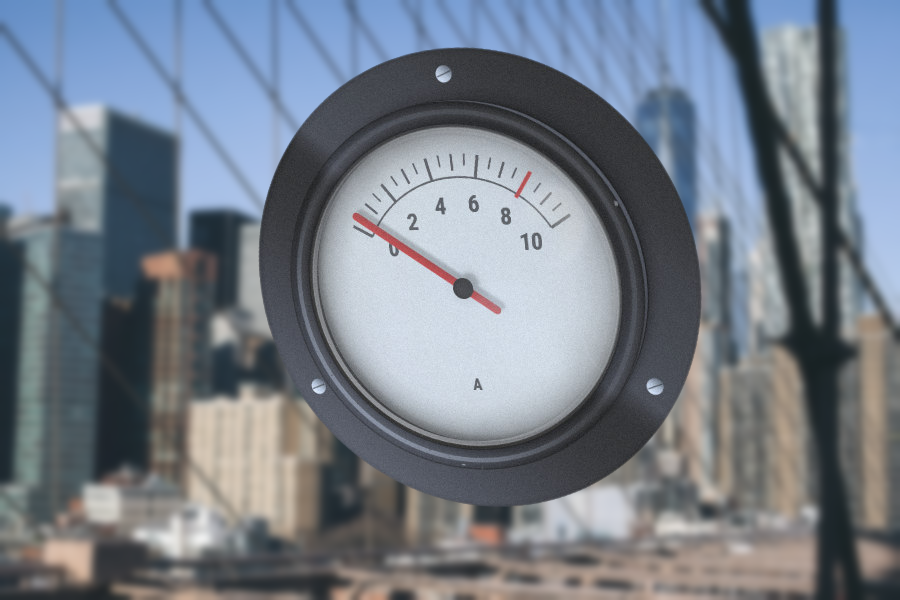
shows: 0.5 A
